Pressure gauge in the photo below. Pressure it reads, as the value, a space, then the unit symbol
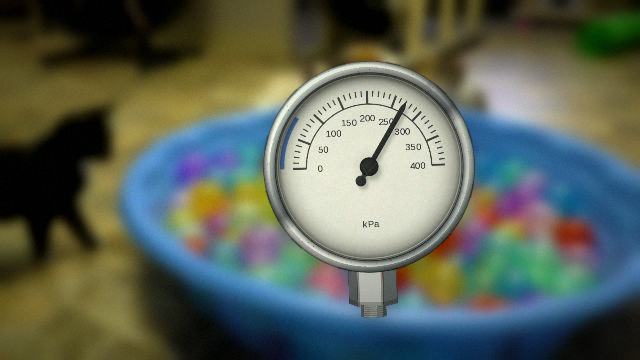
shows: 270 kPa
